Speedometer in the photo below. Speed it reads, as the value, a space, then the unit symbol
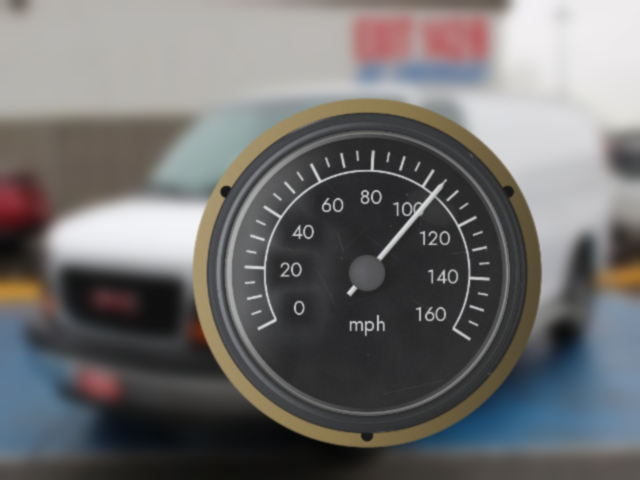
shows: 105 mph
